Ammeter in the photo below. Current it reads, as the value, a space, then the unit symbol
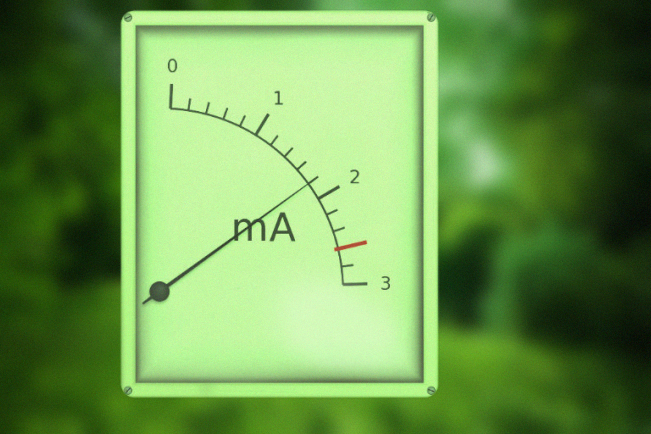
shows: 1.8 mA
